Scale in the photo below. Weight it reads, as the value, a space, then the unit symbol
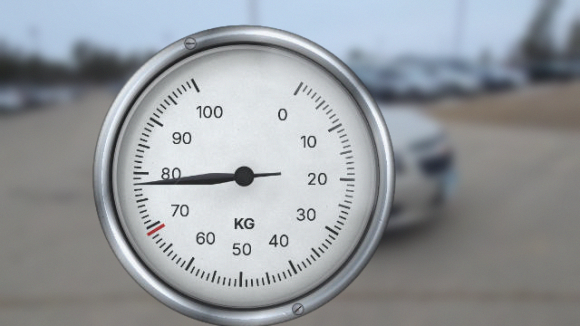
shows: 78 kg
